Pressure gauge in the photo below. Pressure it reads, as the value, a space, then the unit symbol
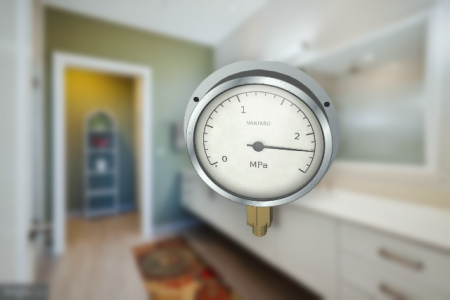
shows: 2.2 MPa
